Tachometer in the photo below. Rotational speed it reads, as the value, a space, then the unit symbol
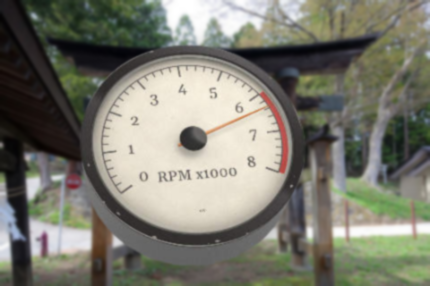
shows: 6400 rpm
